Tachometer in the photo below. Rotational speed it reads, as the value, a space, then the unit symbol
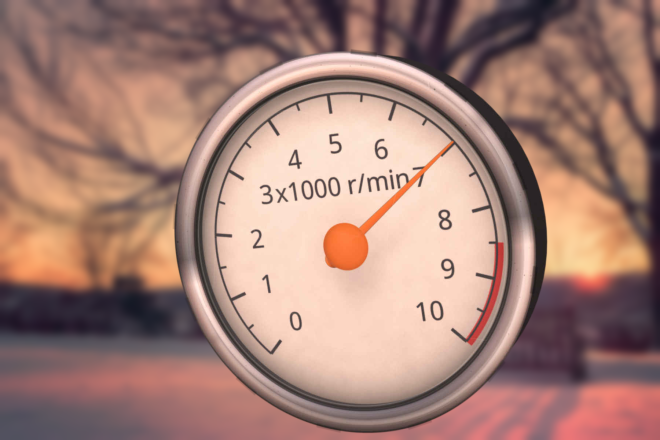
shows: 7000 rpm
